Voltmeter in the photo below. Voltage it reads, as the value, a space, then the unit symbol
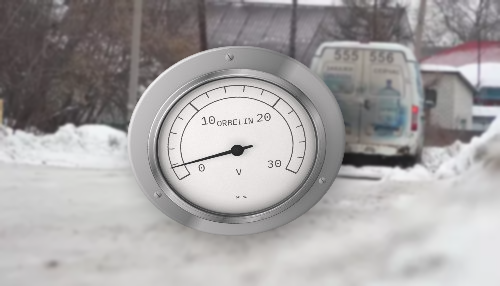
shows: 2 V
